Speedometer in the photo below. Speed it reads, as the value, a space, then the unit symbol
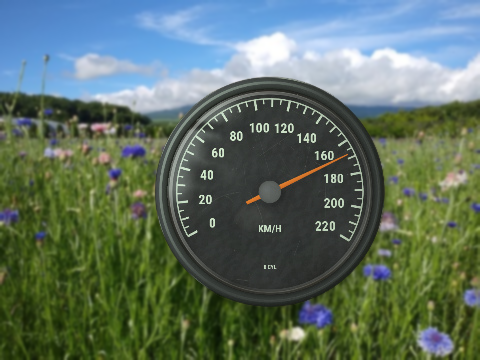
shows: 167.5 km/h
